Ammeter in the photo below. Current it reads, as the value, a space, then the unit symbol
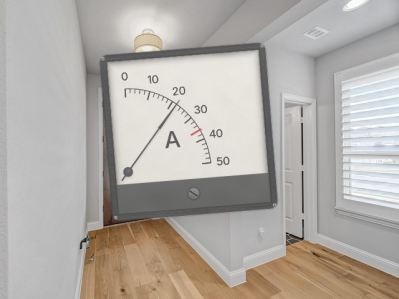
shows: 22 A
